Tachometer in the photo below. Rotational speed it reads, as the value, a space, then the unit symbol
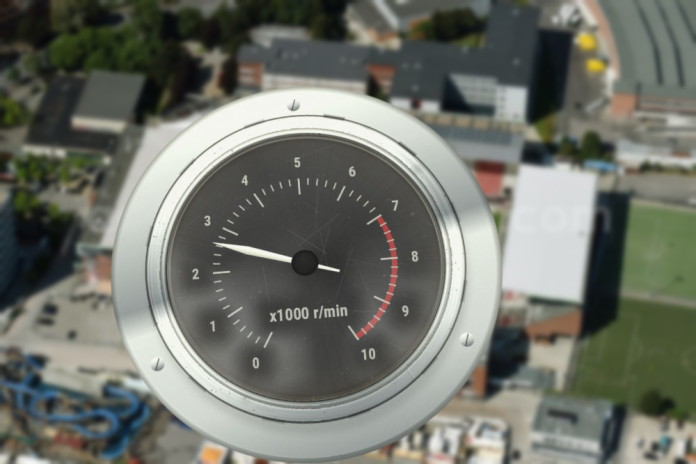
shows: 2600 rpm
